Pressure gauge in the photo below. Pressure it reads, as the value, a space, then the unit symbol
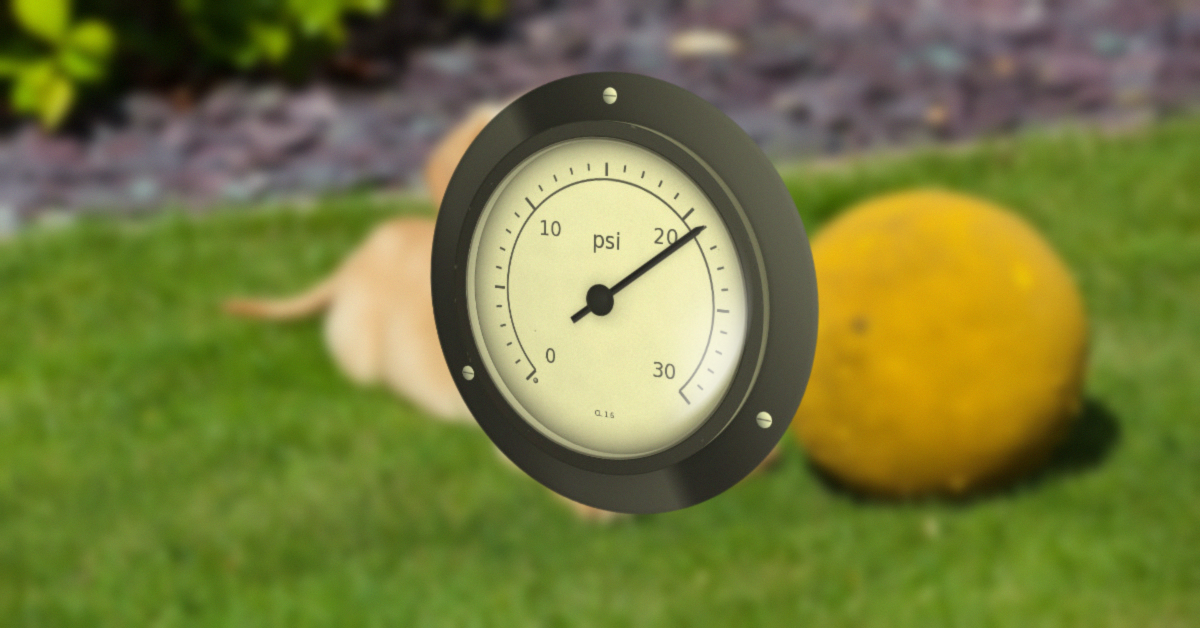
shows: 21 psi
